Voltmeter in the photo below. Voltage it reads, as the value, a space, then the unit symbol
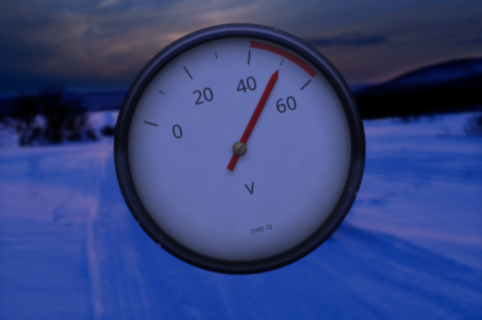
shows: 50 V
